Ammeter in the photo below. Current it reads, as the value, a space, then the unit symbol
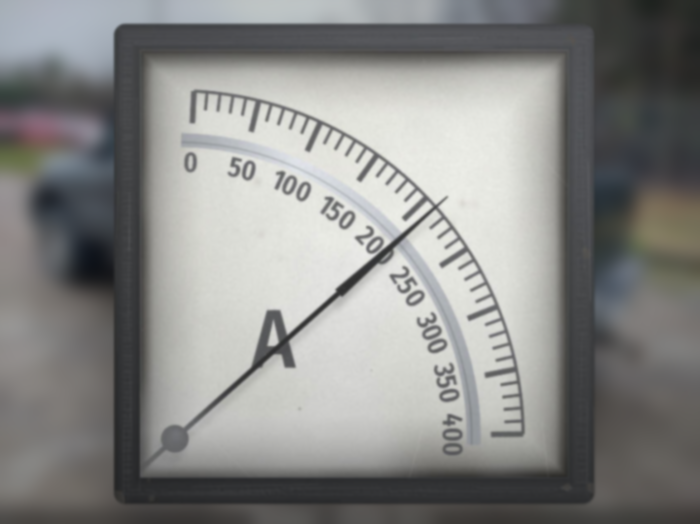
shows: 210 A
